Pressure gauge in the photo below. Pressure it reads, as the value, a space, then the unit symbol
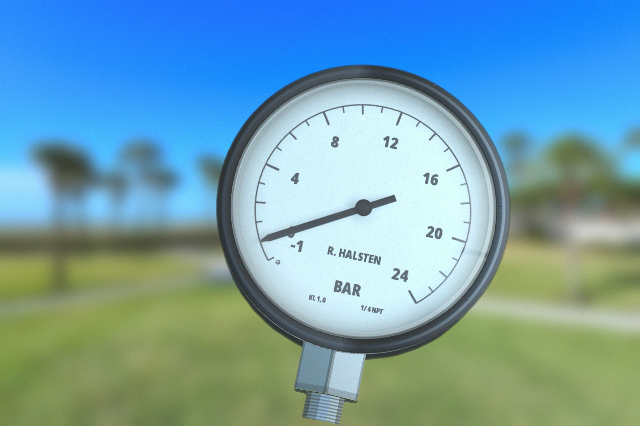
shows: 0 bar
